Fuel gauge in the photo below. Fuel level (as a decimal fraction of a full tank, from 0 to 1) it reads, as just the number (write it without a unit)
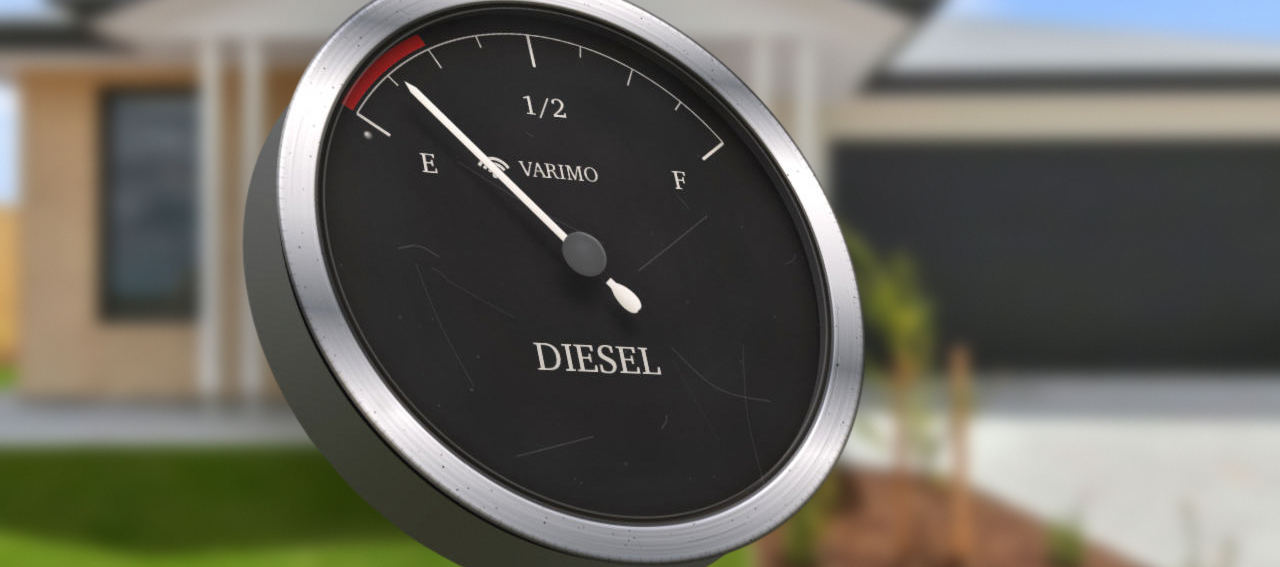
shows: 0.125
